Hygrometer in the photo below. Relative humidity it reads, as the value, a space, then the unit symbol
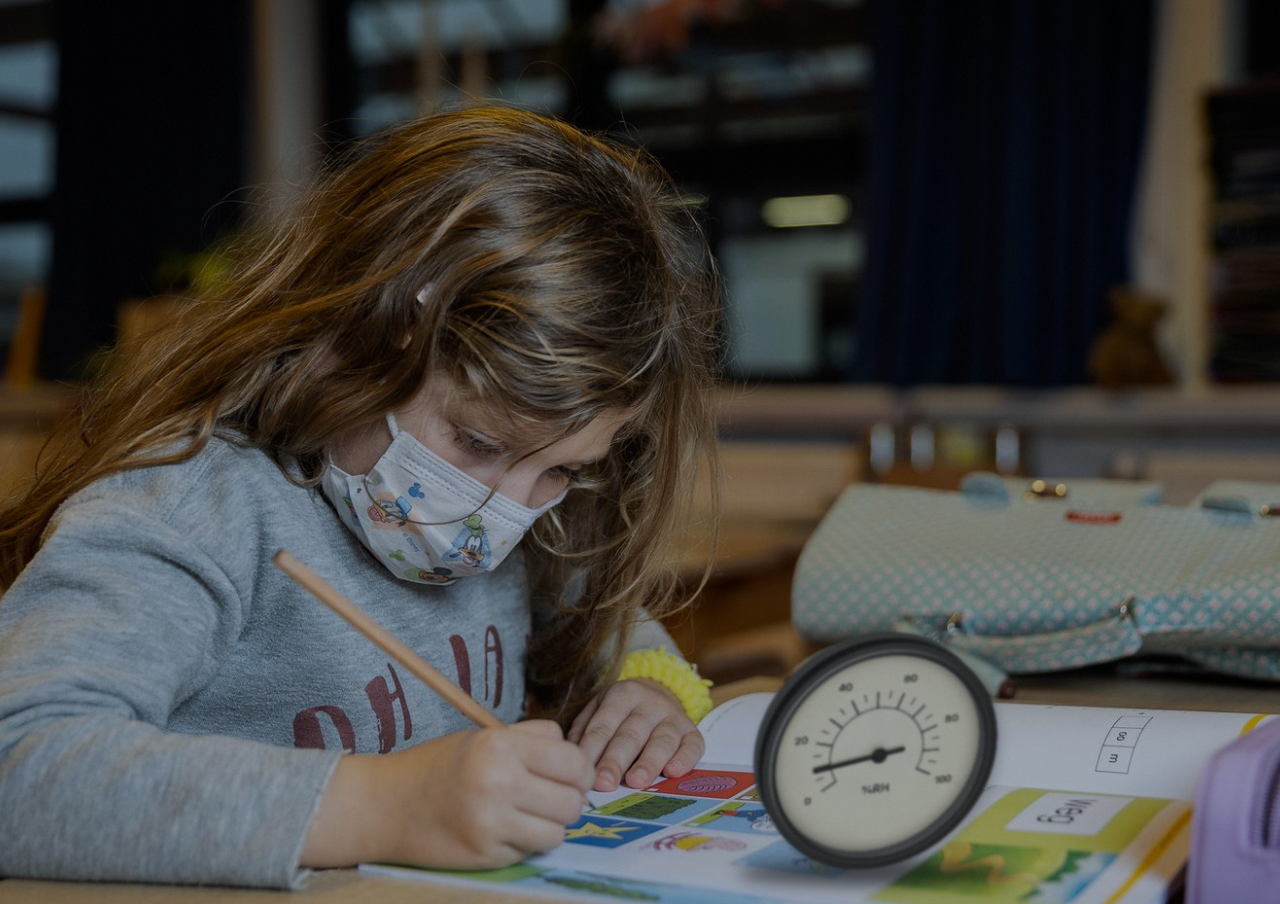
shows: 10 %
